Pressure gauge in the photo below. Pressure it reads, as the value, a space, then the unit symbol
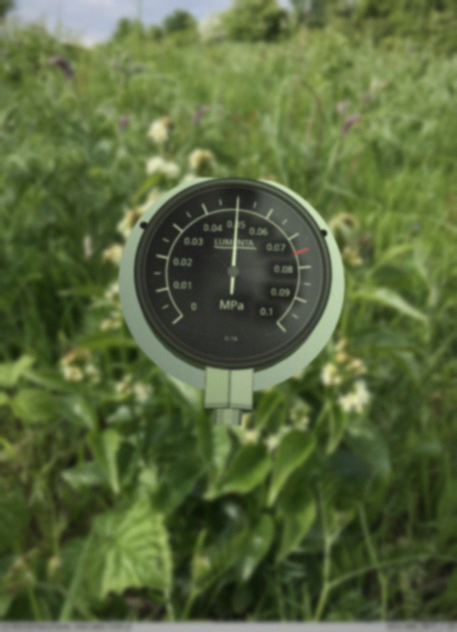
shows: 0.05 MPa
